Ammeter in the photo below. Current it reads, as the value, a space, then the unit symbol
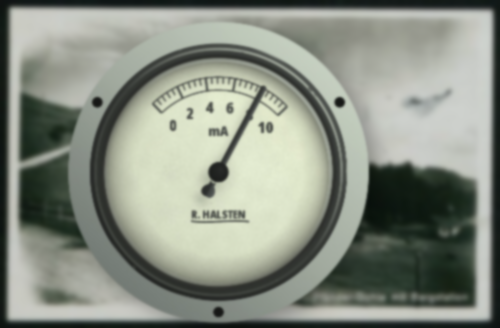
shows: 8 mA
